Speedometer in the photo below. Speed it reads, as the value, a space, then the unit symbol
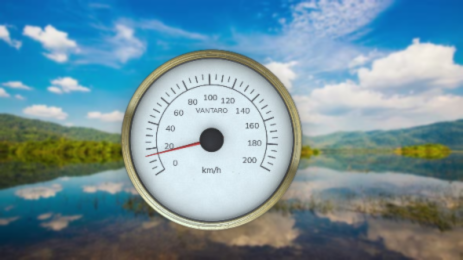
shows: 15 km/h
